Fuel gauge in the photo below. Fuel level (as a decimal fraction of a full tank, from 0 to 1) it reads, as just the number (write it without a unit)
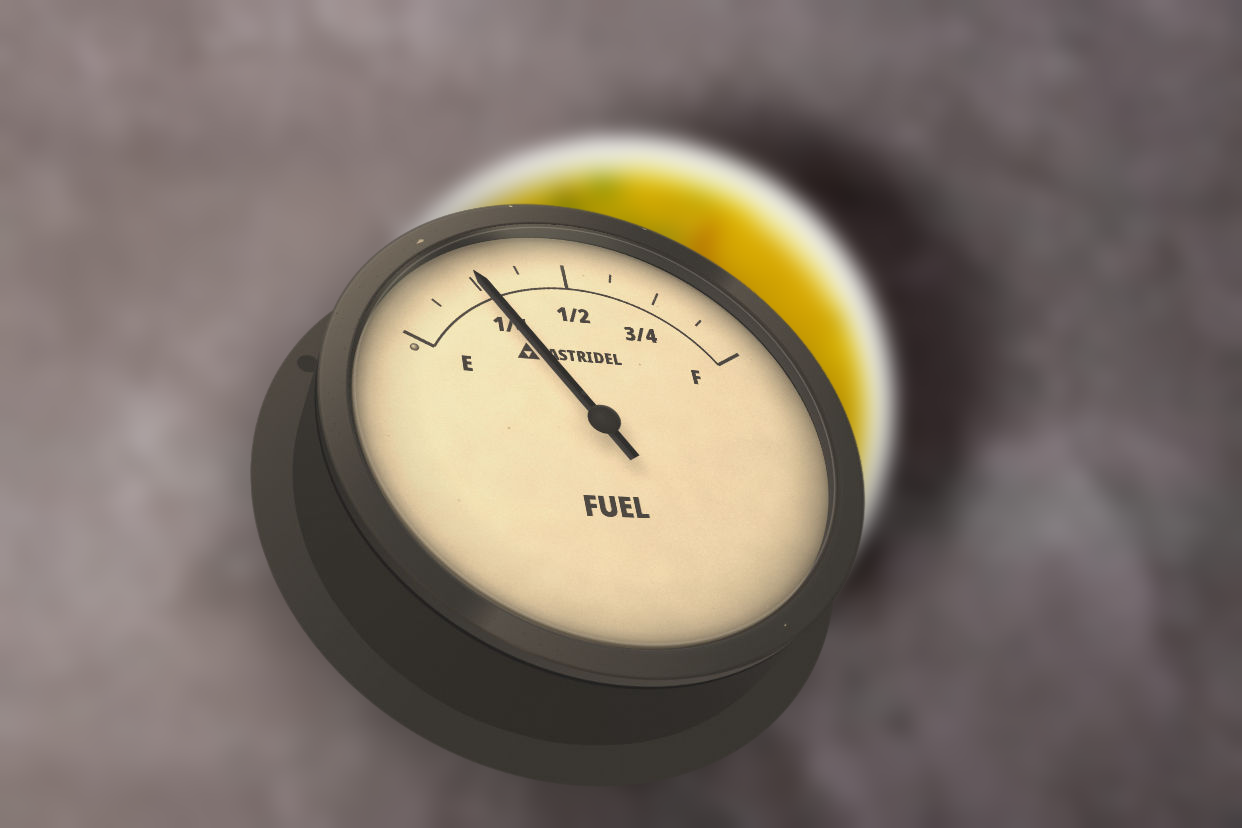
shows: 0.25
